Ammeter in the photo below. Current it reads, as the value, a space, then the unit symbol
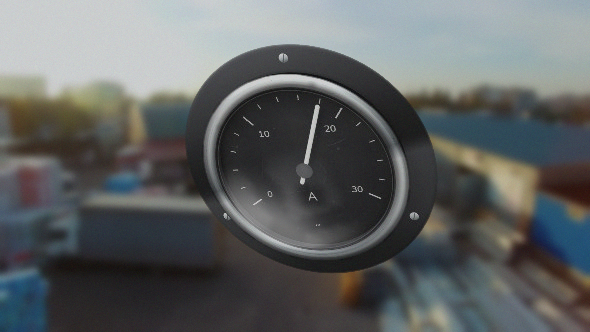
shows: 18 A
